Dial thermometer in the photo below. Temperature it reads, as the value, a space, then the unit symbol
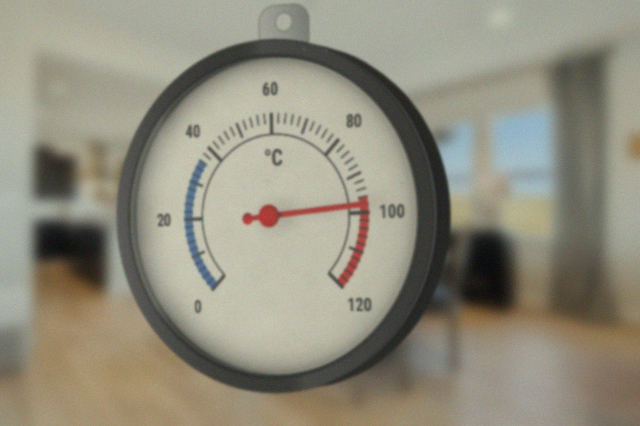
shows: 98 °C
